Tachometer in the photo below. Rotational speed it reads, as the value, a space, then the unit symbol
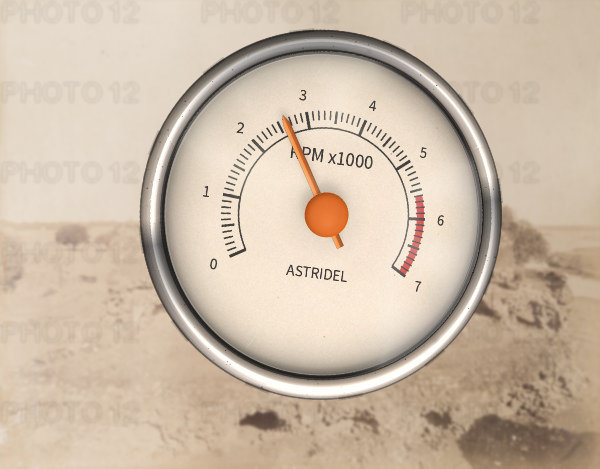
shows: 2600 rpm
